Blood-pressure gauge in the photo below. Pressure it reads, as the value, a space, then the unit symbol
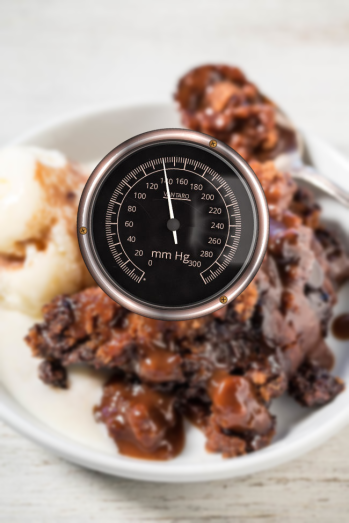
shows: 140 mmHg
